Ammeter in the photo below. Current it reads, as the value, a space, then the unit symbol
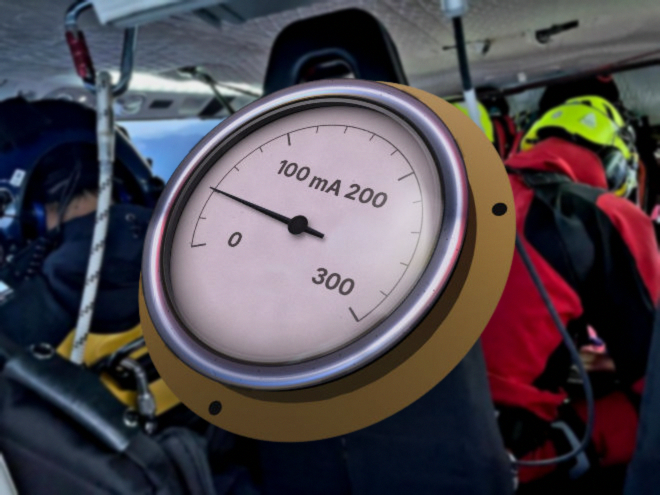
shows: 40 mA
